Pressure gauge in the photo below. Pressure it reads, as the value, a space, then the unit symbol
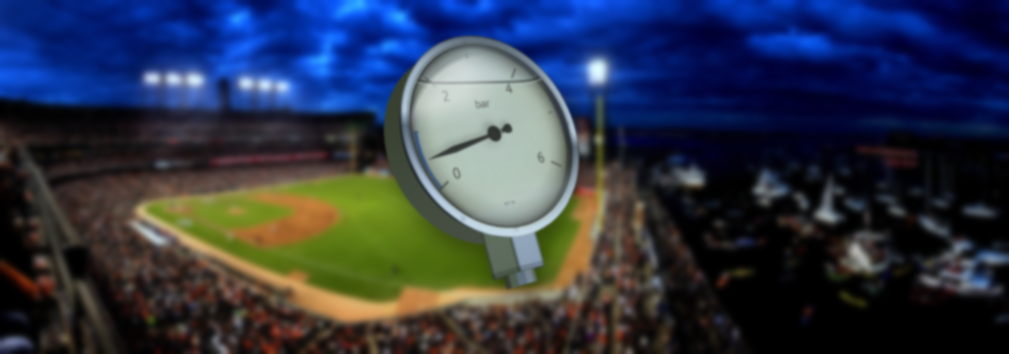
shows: 0.5 bar
